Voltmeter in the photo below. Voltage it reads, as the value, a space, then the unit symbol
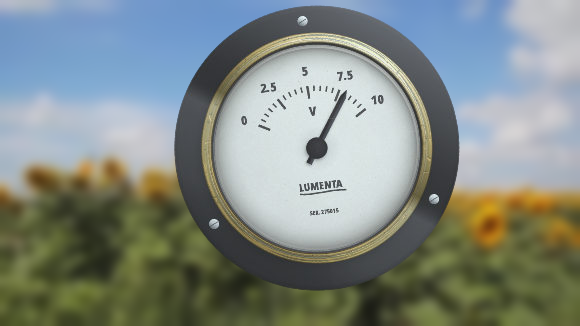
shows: 8 V
